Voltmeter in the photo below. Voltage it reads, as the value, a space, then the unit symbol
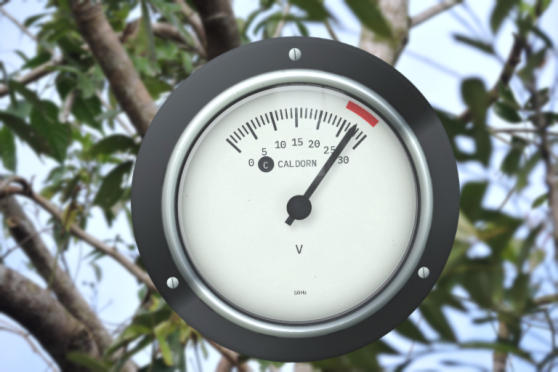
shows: 27 V
